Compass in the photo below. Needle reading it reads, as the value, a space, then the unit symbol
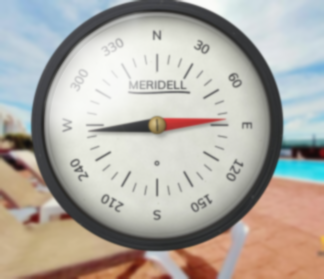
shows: 85 °
